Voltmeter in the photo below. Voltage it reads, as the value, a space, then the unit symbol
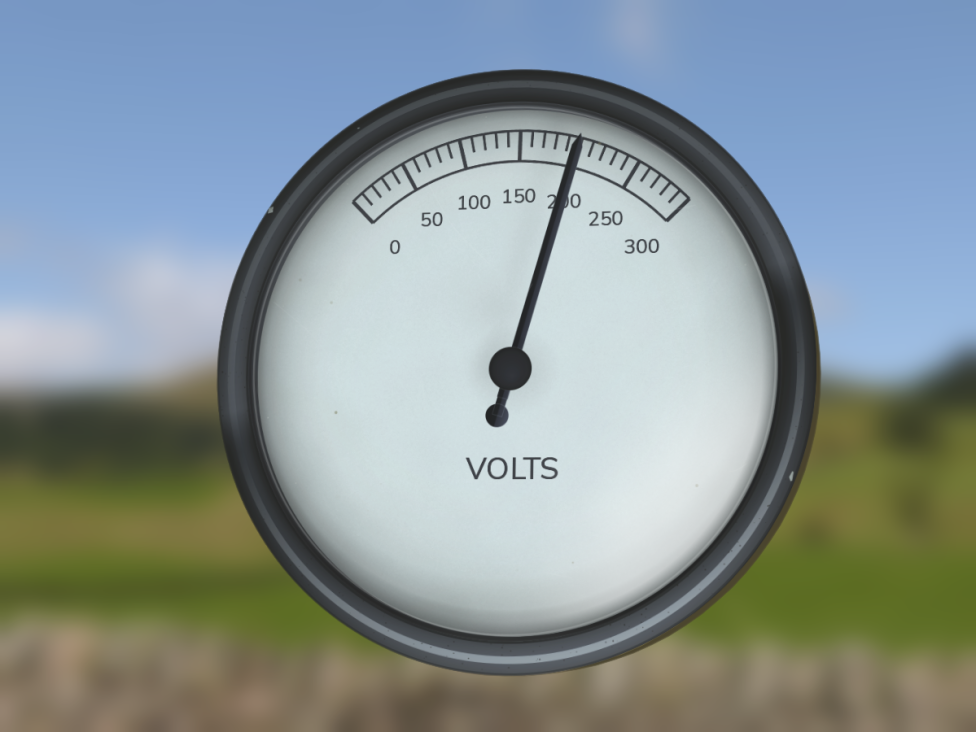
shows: 200 V
